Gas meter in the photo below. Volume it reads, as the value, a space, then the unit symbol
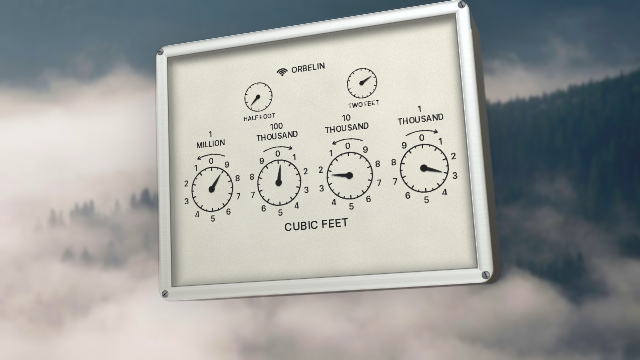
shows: 902300 ft³
